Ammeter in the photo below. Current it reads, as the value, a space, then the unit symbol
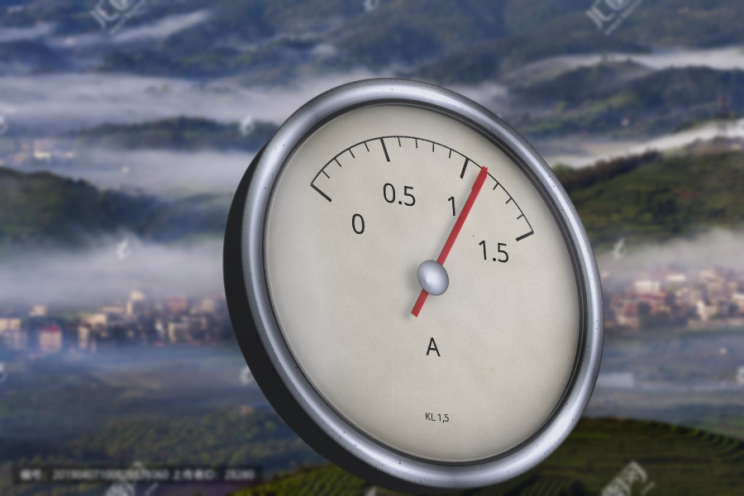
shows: 1.1 A
